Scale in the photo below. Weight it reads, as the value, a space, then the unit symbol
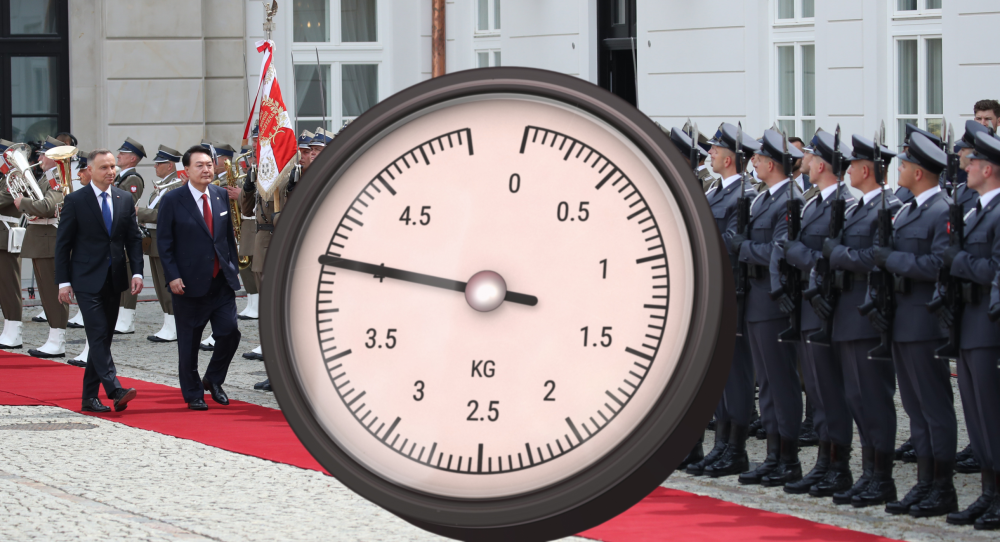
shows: 4 kg
